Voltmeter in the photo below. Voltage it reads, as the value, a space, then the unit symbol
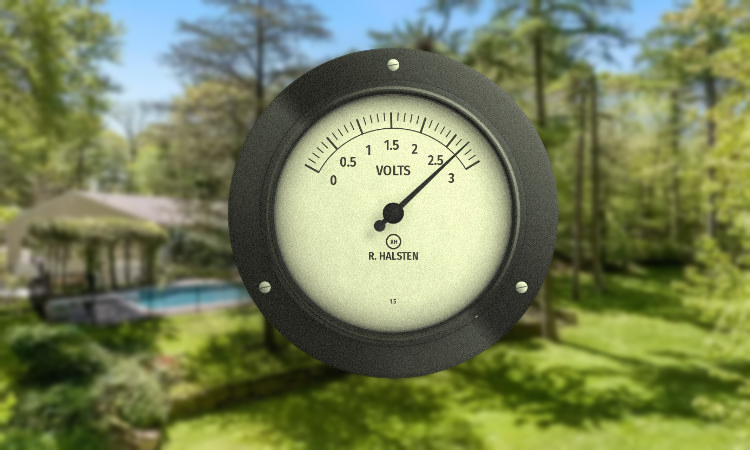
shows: 2.7 V
